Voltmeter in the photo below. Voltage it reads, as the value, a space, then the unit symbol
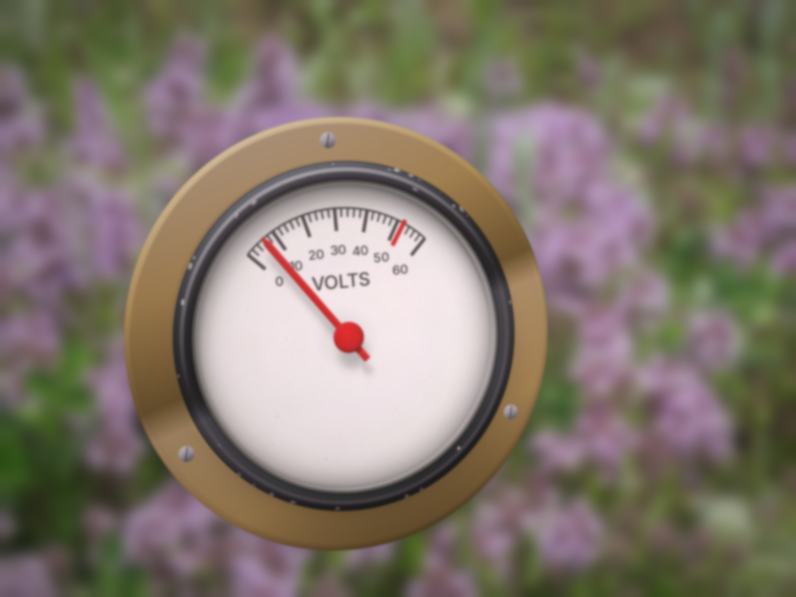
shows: 6 V
